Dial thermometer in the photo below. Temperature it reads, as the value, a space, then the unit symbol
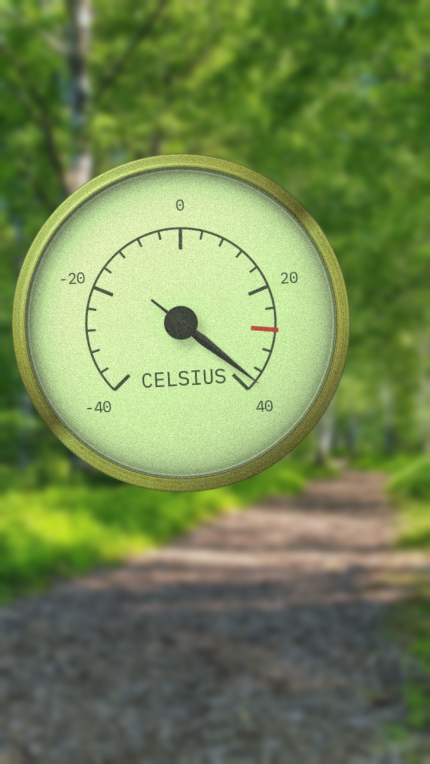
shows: 38 °C
